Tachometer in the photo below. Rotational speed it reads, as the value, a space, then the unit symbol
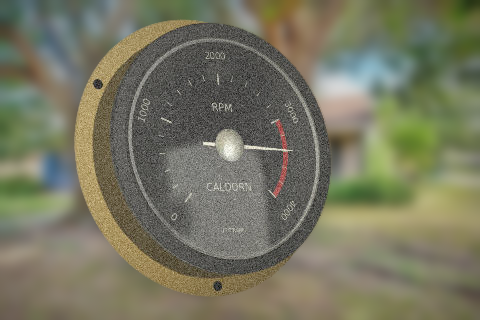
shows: 3400 rpm
